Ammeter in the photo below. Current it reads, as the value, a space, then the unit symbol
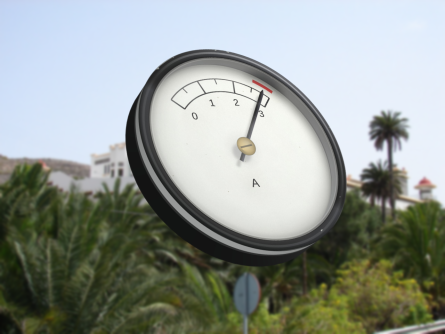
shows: 2.75 A
